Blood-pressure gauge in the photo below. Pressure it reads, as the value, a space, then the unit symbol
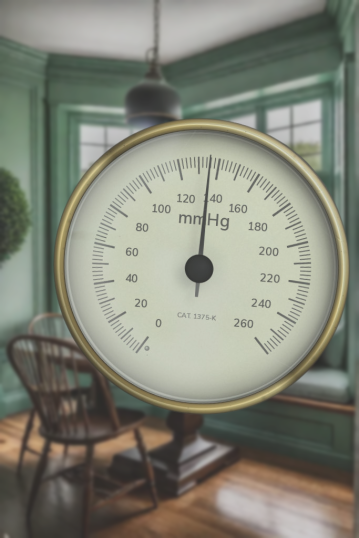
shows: 136 mmHg
